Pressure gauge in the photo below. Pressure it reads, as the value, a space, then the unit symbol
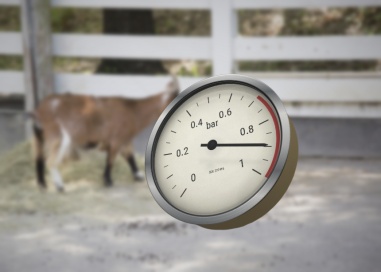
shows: 0.9 bar
